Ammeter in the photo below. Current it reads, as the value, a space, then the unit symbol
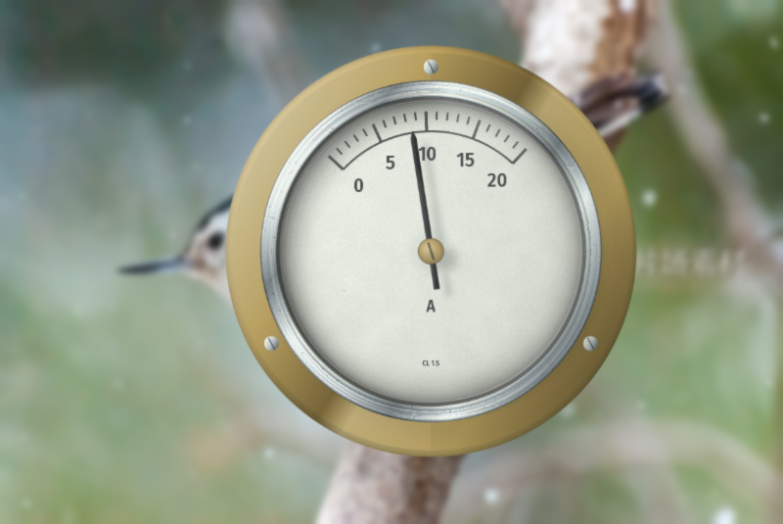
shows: 8.5 A
